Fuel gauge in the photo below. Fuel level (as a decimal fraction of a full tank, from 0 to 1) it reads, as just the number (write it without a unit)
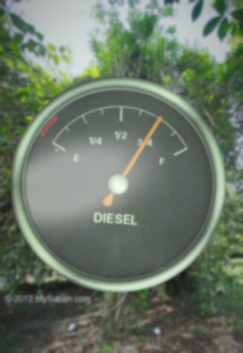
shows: 0.75
